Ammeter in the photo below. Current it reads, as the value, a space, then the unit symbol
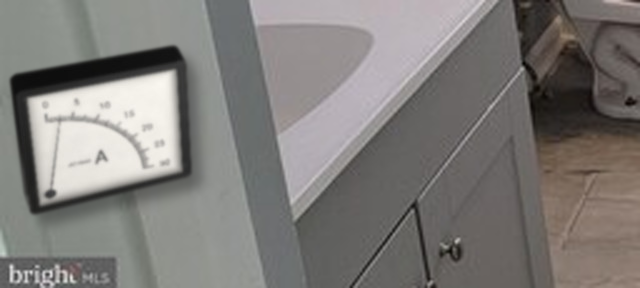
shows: 2.5 A
